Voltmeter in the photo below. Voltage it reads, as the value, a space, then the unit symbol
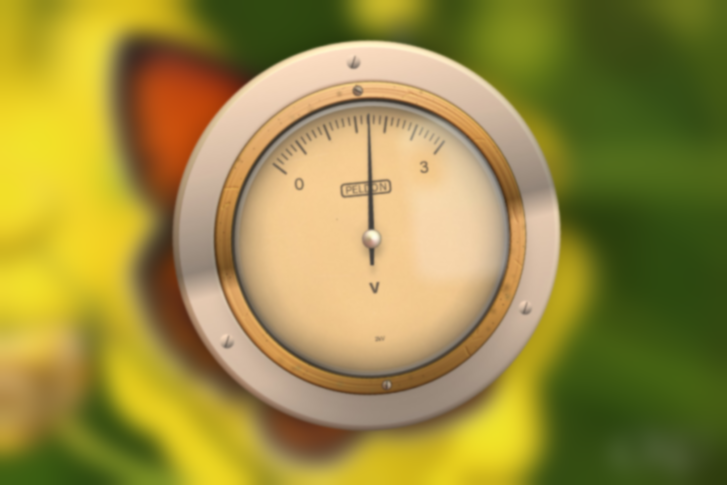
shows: 1.7 V
